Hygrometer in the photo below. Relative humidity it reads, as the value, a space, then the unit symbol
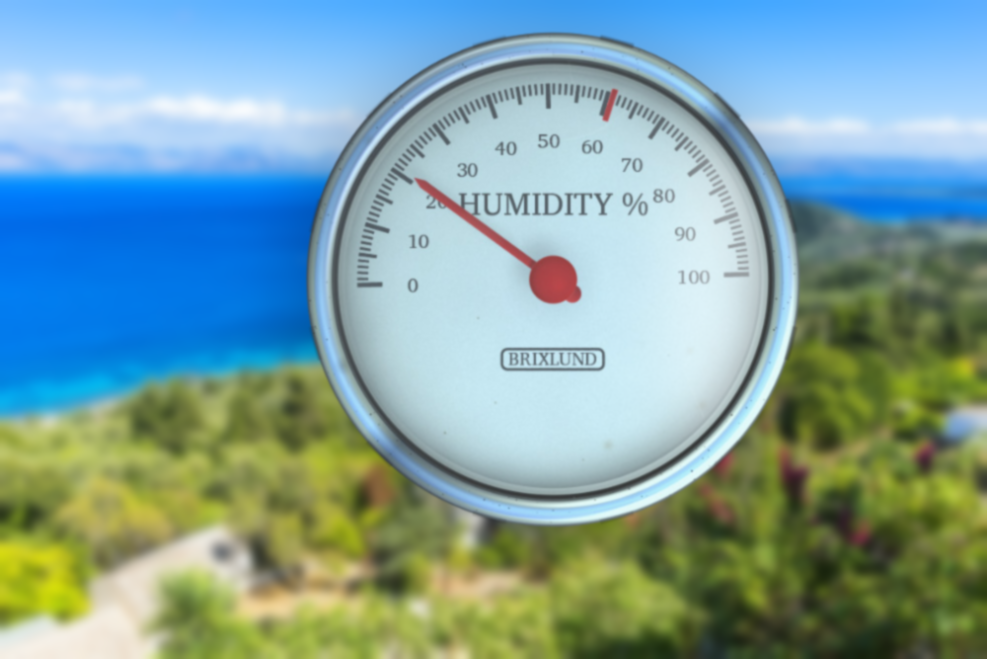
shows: 21 %
